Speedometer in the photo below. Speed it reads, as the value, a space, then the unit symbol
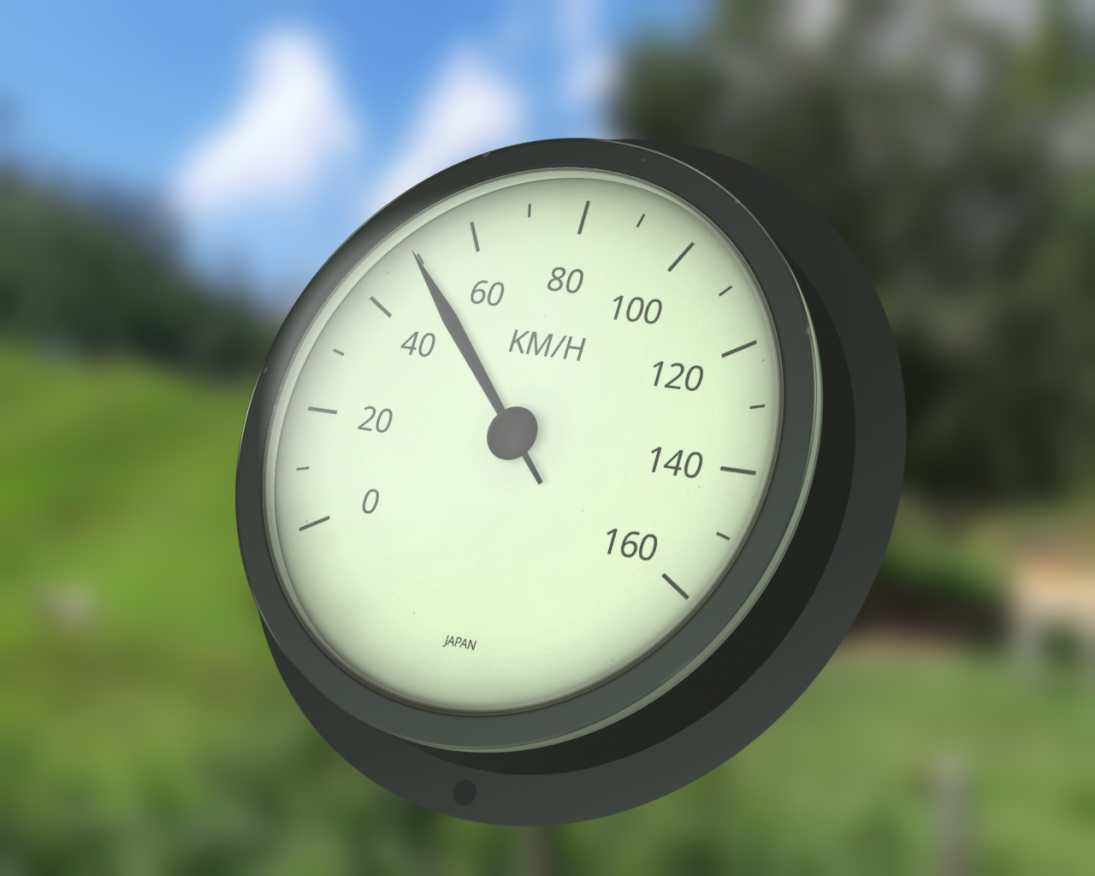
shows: 50 km/h
